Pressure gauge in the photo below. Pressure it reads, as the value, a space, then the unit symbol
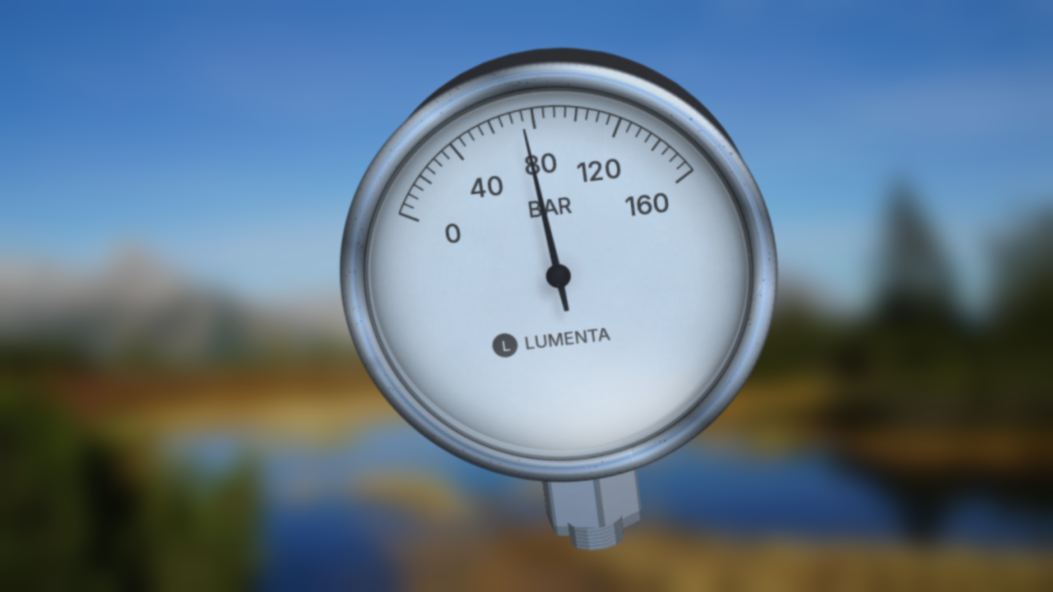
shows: 75 bar
